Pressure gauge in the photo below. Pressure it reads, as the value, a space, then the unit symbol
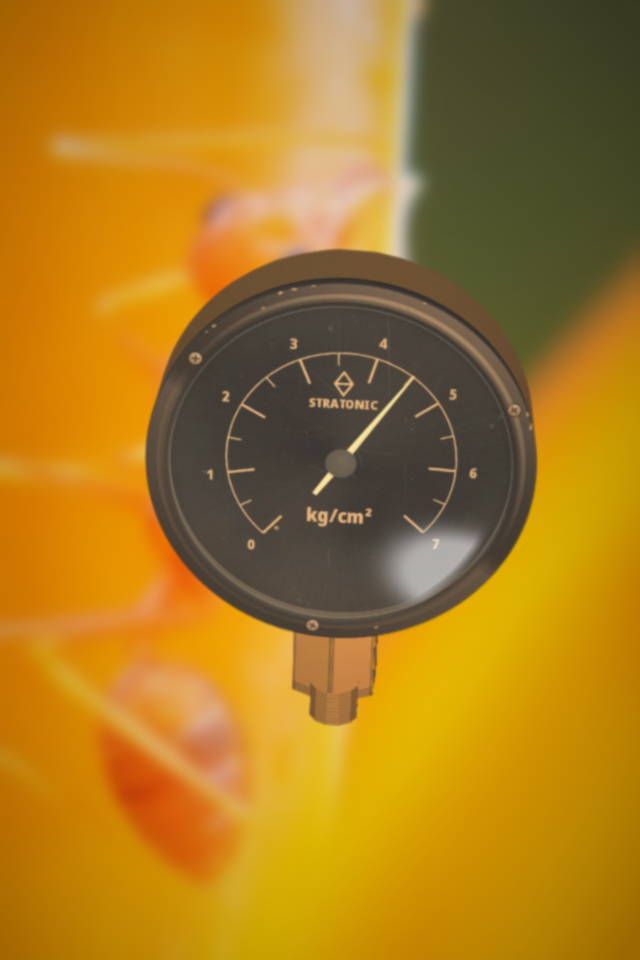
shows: 4.5 kg/cm²
